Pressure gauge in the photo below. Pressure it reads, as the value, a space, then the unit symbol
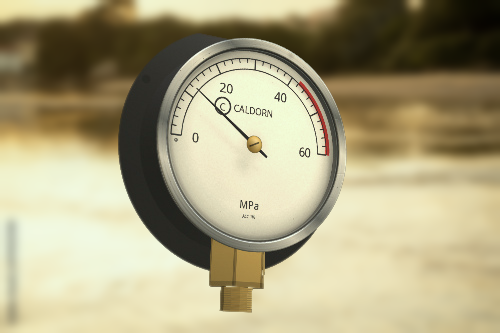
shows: 12 MPa
